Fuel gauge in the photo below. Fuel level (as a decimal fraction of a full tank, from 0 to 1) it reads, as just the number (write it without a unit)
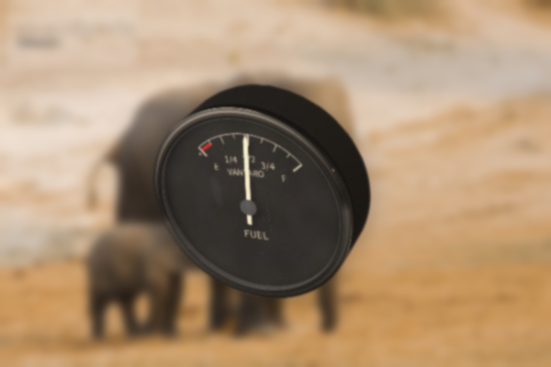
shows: 0.5
